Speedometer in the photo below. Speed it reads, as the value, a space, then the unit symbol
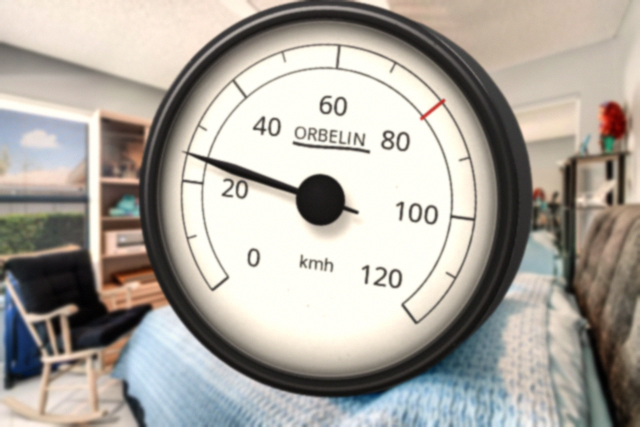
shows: 25 km/h
